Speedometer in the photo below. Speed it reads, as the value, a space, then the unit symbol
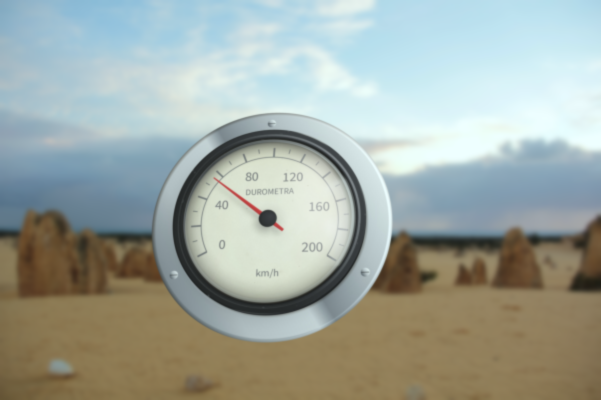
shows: 55 km/h
